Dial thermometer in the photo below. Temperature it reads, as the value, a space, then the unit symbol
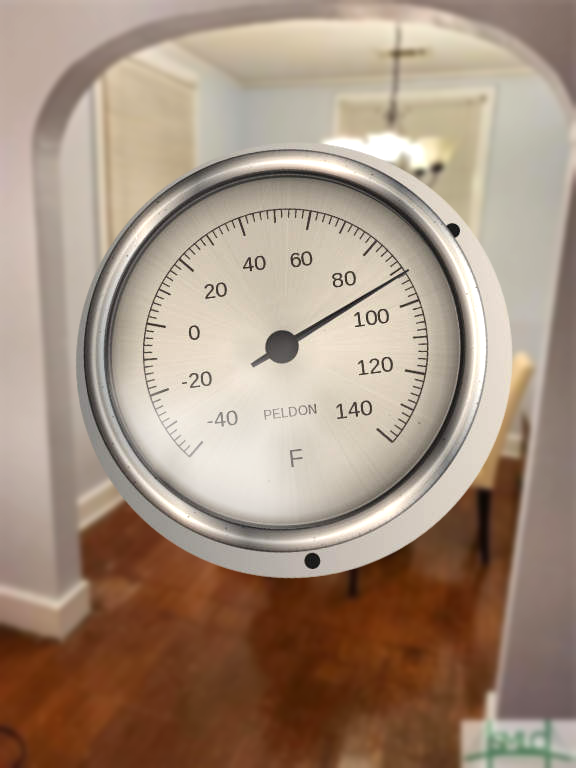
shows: 92 °F
